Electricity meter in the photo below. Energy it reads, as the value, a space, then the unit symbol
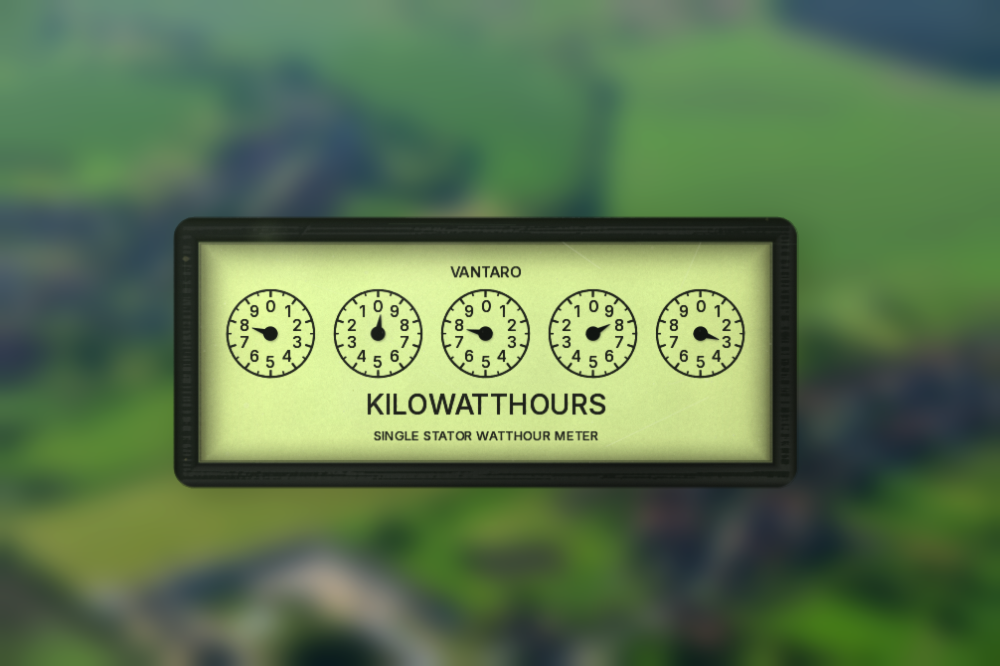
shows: 79783 kWh
